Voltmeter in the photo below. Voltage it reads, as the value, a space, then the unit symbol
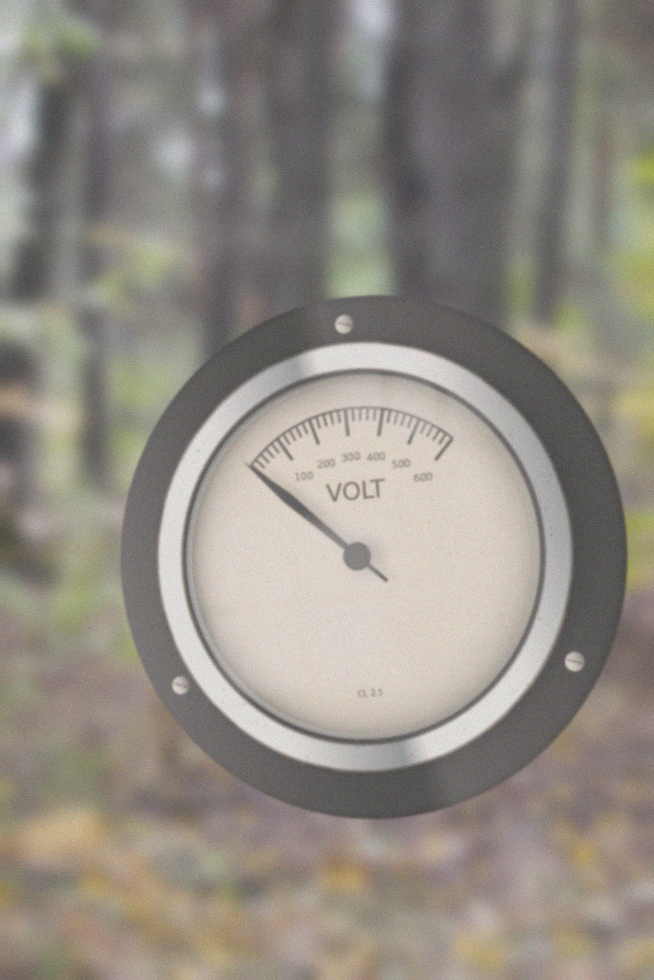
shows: 0 V
